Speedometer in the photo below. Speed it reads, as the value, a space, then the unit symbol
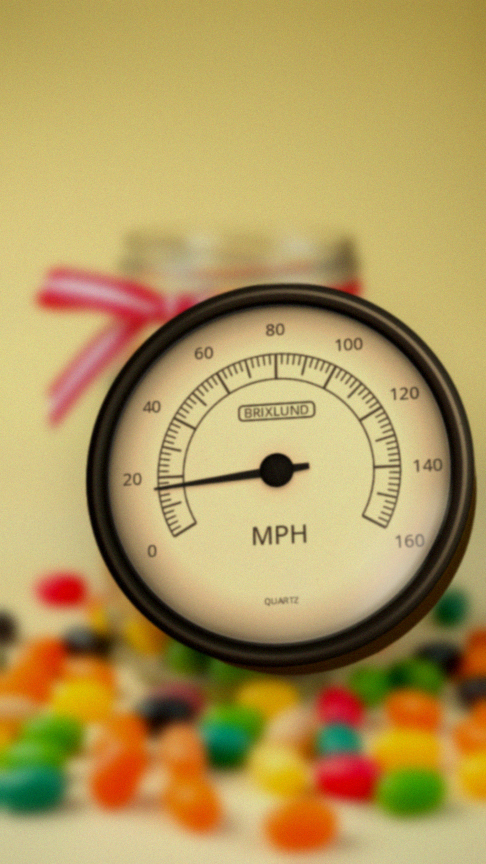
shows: 16 mph
